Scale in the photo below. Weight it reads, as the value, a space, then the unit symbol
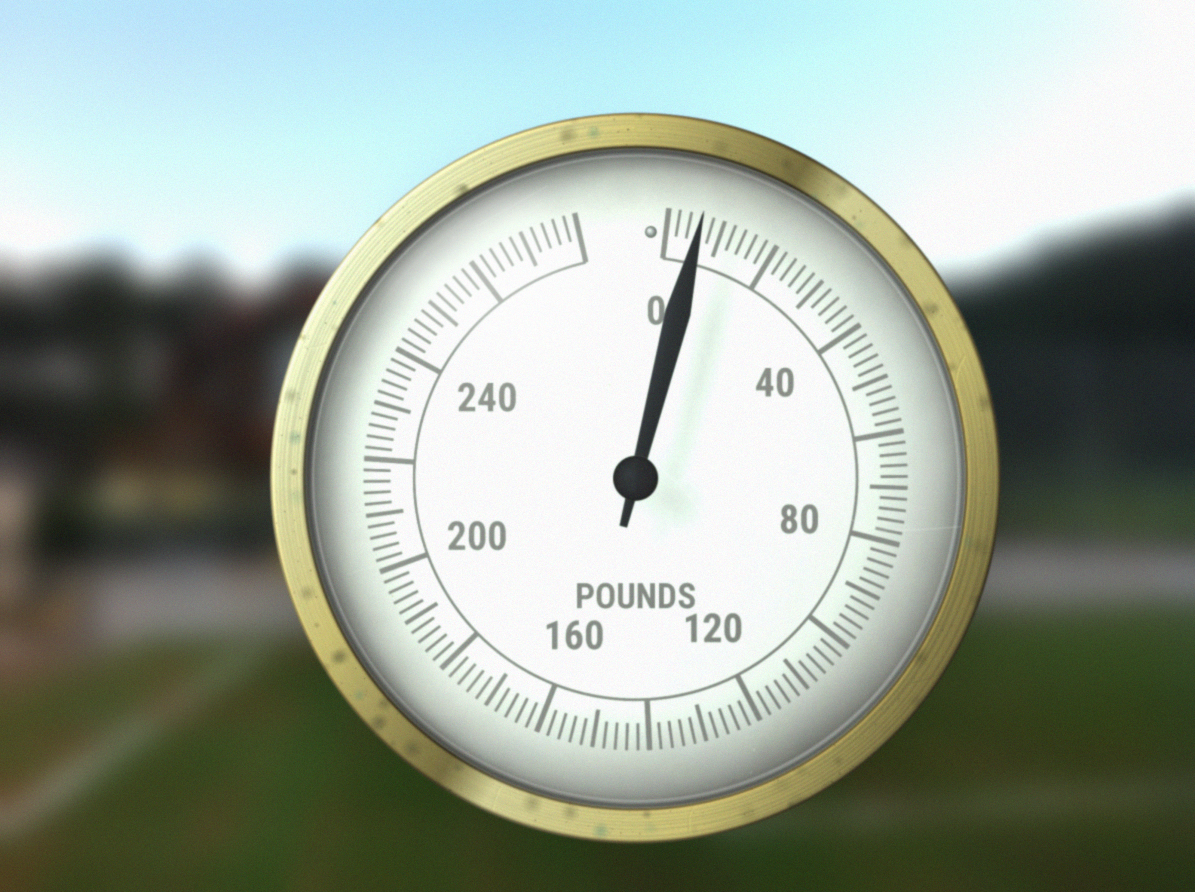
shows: 6 lb
